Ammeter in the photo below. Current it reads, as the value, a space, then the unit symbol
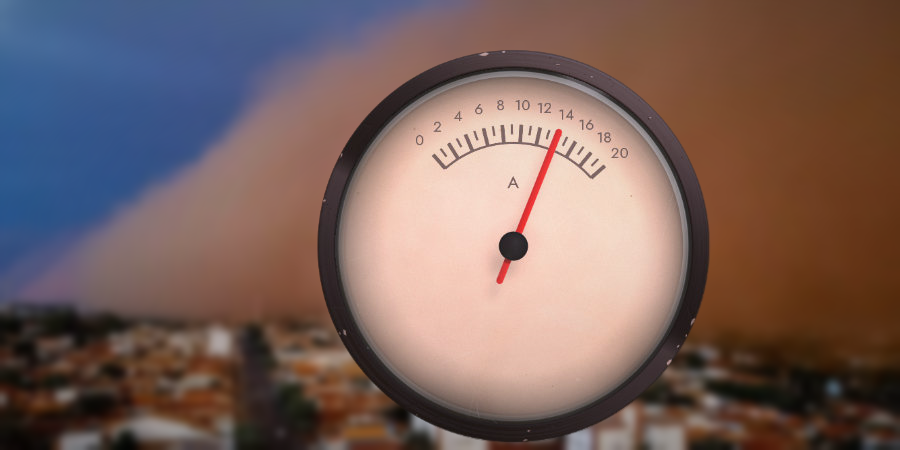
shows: 14 A
